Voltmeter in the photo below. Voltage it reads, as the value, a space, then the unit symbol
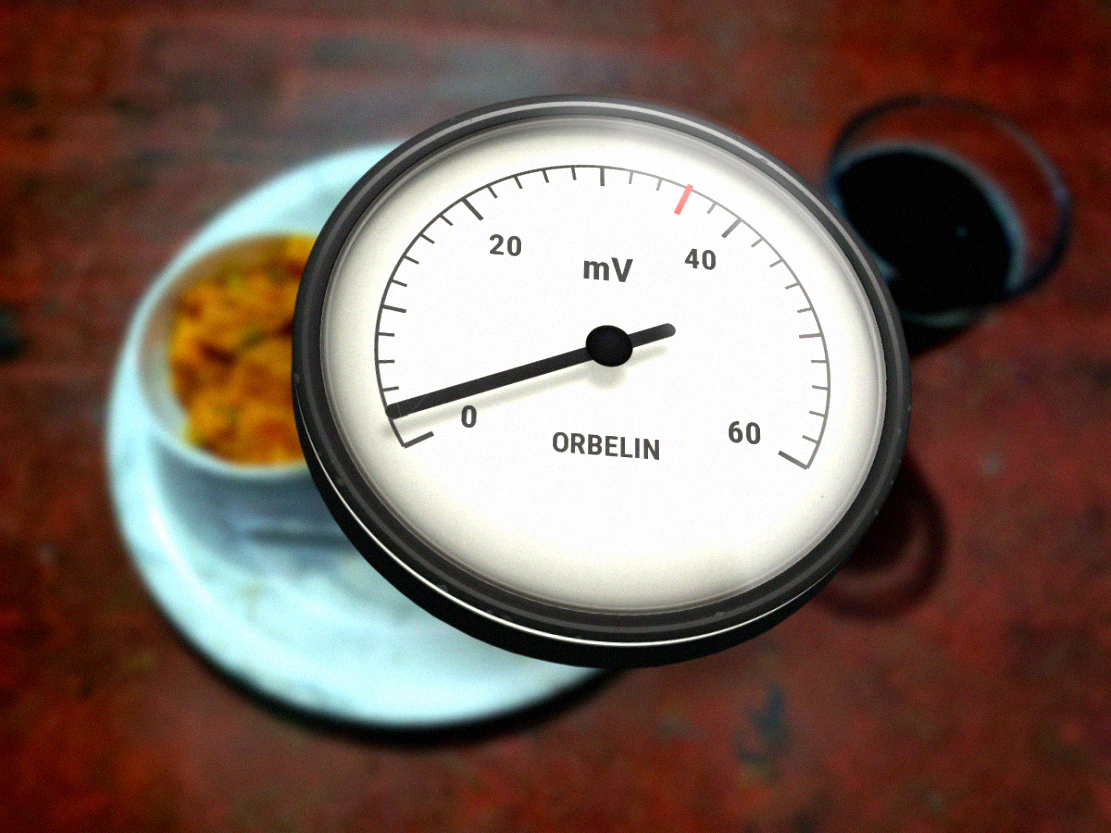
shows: 2 mV
